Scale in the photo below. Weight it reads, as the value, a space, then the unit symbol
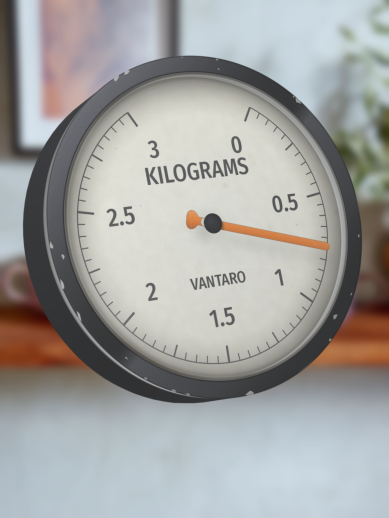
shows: 0.75 kg
